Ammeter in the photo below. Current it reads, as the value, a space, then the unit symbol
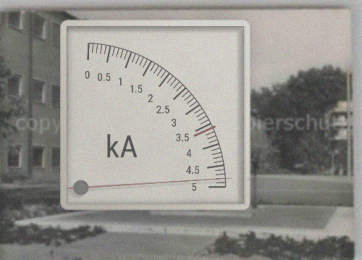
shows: 4.8 kA
